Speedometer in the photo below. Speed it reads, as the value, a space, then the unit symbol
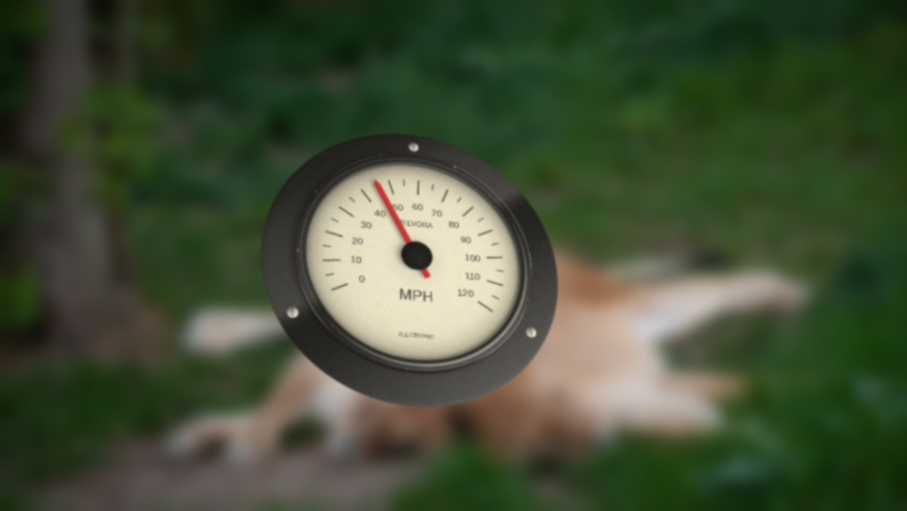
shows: 45 mph
